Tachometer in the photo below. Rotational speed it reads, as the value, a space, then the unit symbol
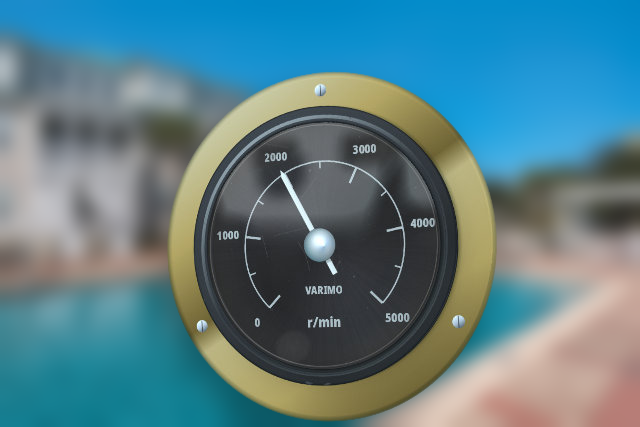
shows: 2000 rpm
